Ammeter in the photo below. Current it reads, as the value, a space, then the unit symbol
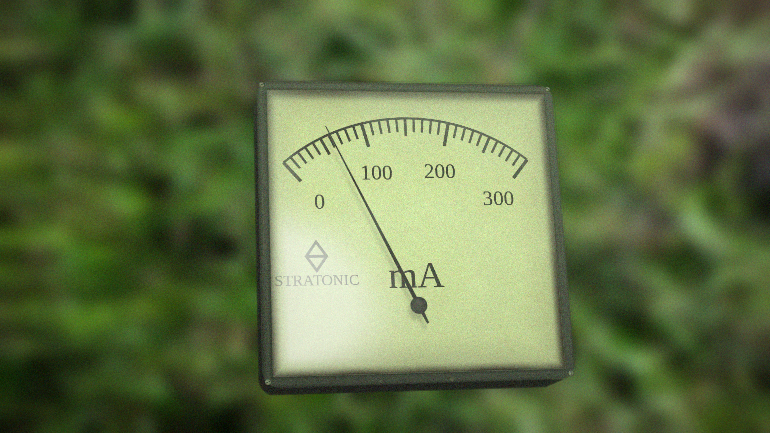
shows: 60 mA
